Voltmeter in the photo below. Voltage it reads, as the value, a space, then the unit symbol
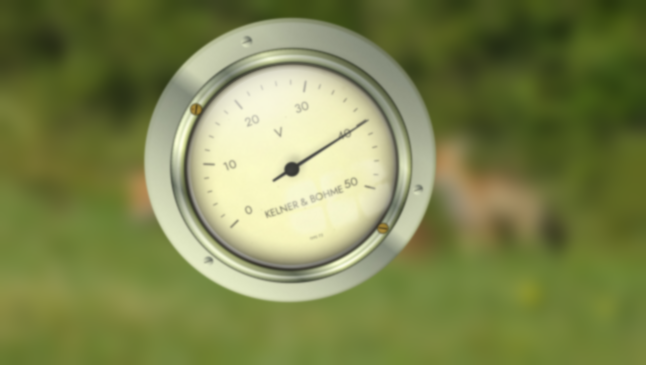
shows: 40 V
